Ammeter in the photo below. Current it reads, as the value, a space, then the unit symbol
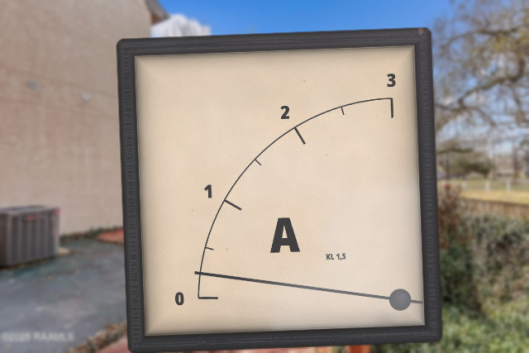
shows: 0.25 A
